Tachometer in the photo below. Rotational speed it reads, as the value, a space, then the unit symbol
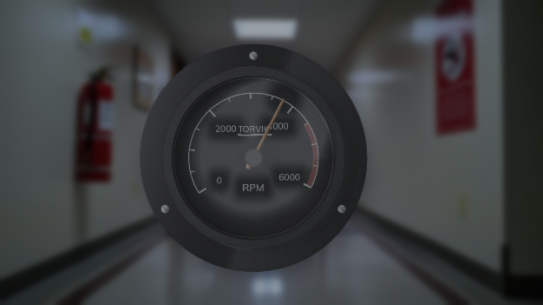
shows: 3750 rpm
